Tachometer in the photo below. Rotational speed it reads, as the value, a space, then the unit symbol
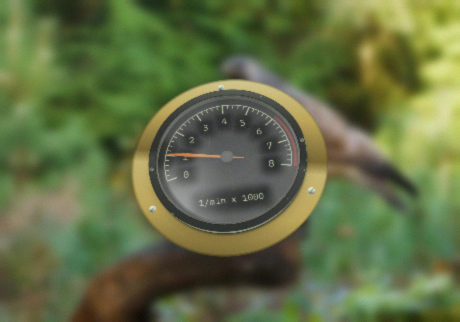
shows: 1000 rpm
